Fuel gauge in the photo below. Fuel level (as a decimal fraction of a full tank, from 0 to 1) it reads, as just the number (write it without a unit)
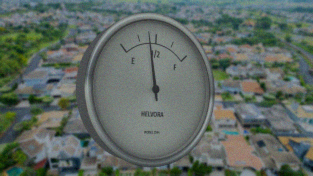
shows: 0.375
